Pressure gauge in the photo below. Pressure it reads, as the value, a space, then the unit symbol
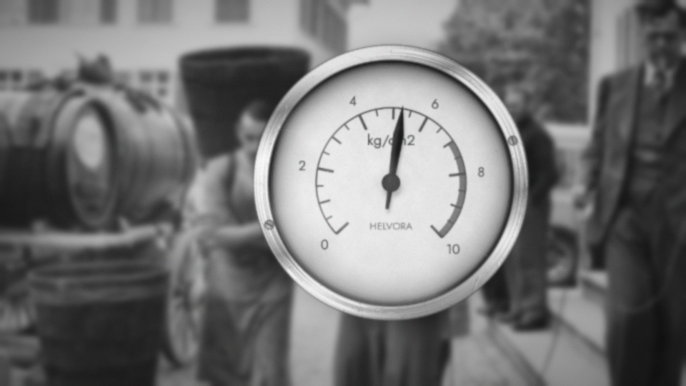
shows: 5.25 kg/cm²
